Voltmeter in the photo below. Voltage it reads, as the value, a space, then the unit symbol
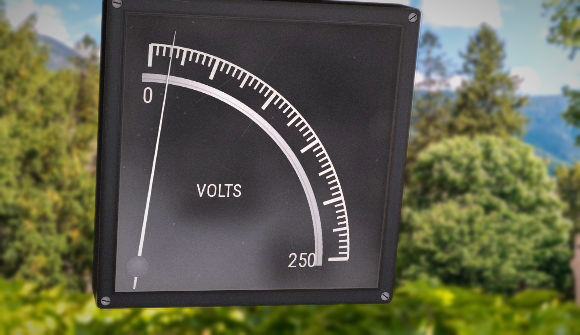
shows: 15 V
